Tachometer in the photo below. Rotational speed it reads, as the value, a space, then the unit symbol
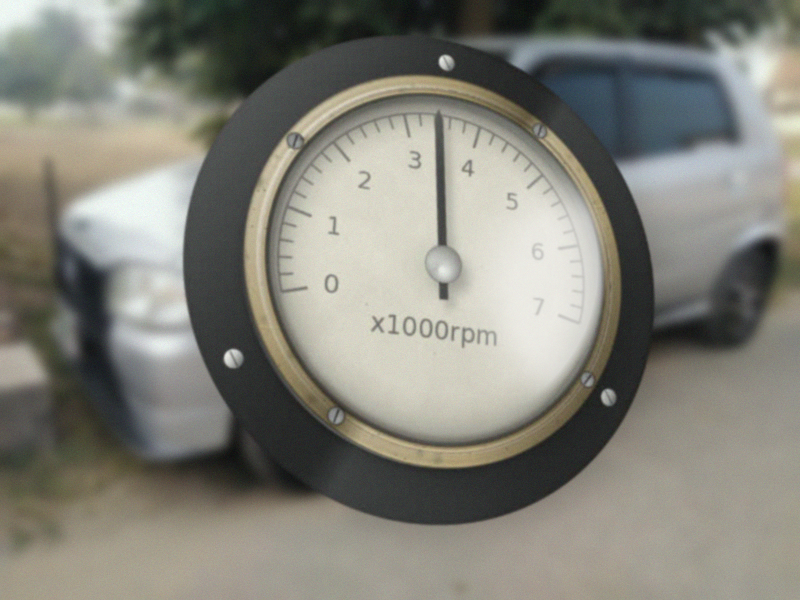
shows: 3400 rpm
